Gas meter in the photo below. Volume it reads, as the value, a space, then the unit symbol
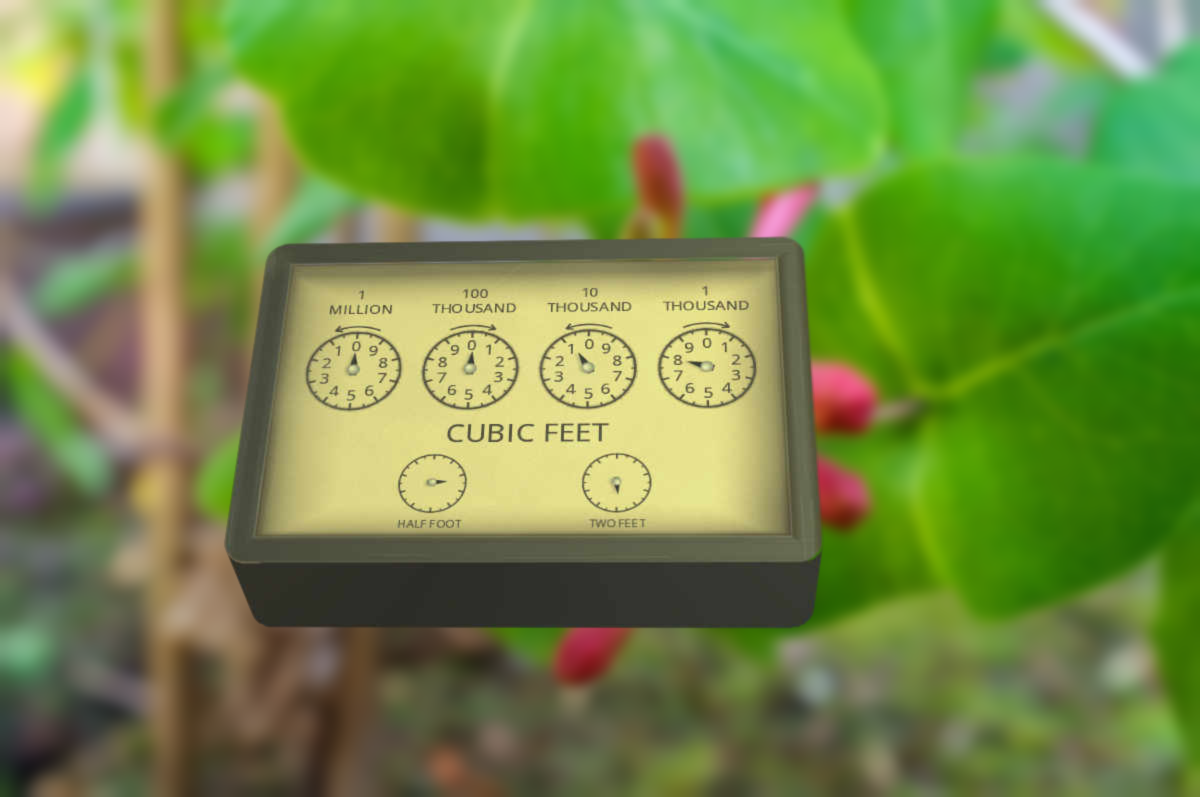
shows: 800 ft³
